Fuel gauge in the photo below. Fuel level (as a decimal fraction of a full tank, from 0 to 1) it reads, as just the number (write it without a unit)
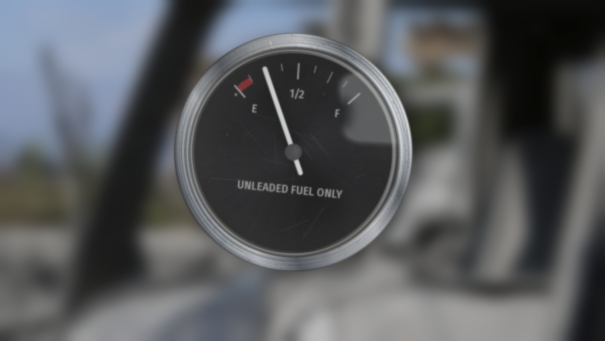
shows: 0.25
